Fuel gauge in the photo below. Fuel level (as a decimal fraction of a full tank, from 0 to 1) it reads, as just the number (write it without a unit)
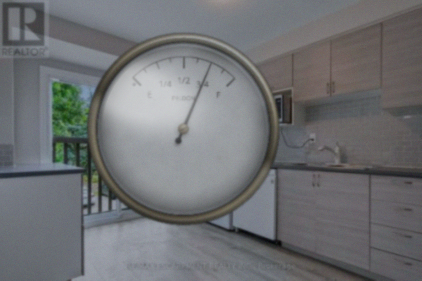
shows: 0.75
